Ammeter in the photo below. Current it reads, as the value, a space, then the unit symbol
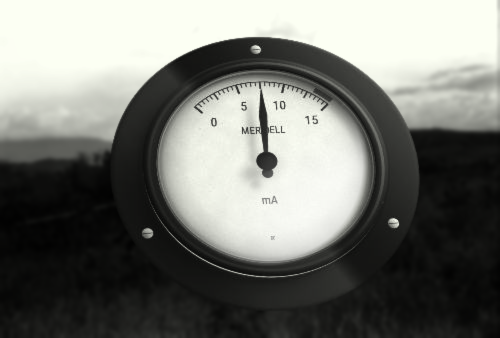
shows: 7.5 mA
